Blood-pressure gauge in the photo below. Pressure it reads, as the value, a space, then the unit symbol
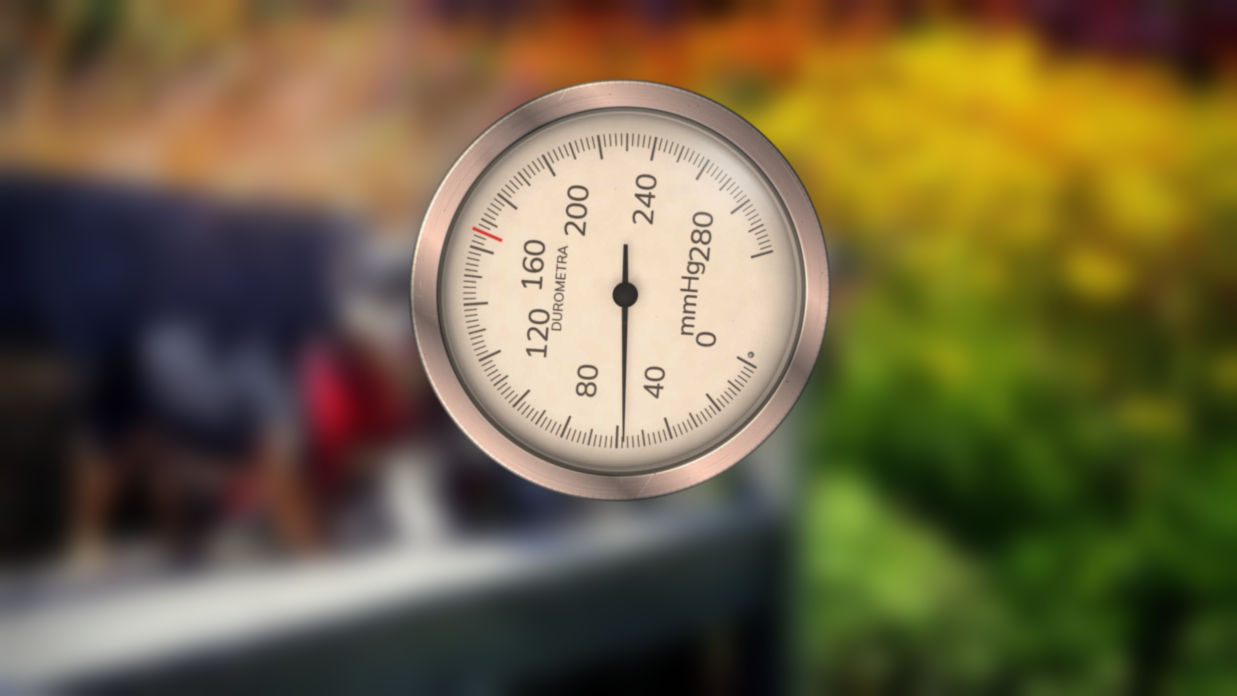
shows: 58 mmHg
